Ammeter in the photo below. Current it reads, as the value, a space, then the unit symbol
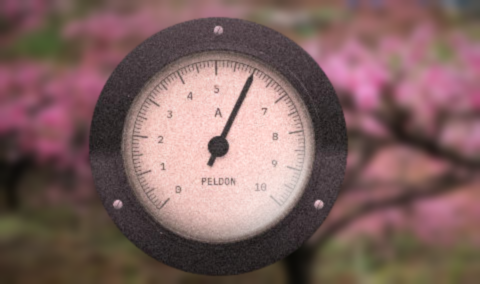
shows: 6 A
